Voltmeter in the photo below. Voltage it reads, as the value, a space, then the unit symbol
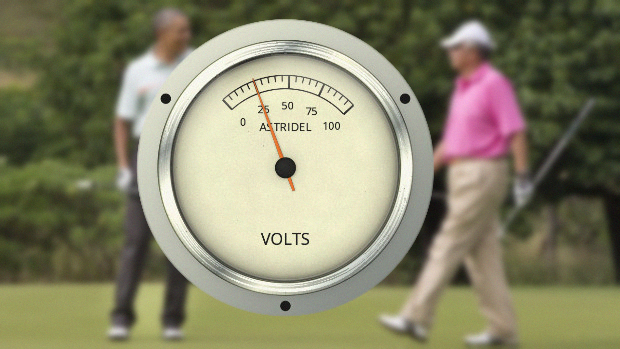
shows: 25 V
